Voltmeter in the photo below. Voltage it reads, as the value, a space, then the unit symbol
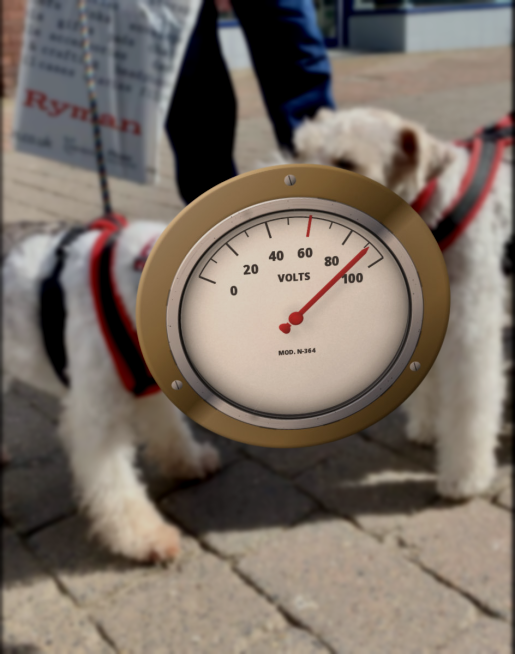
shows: 90 V
